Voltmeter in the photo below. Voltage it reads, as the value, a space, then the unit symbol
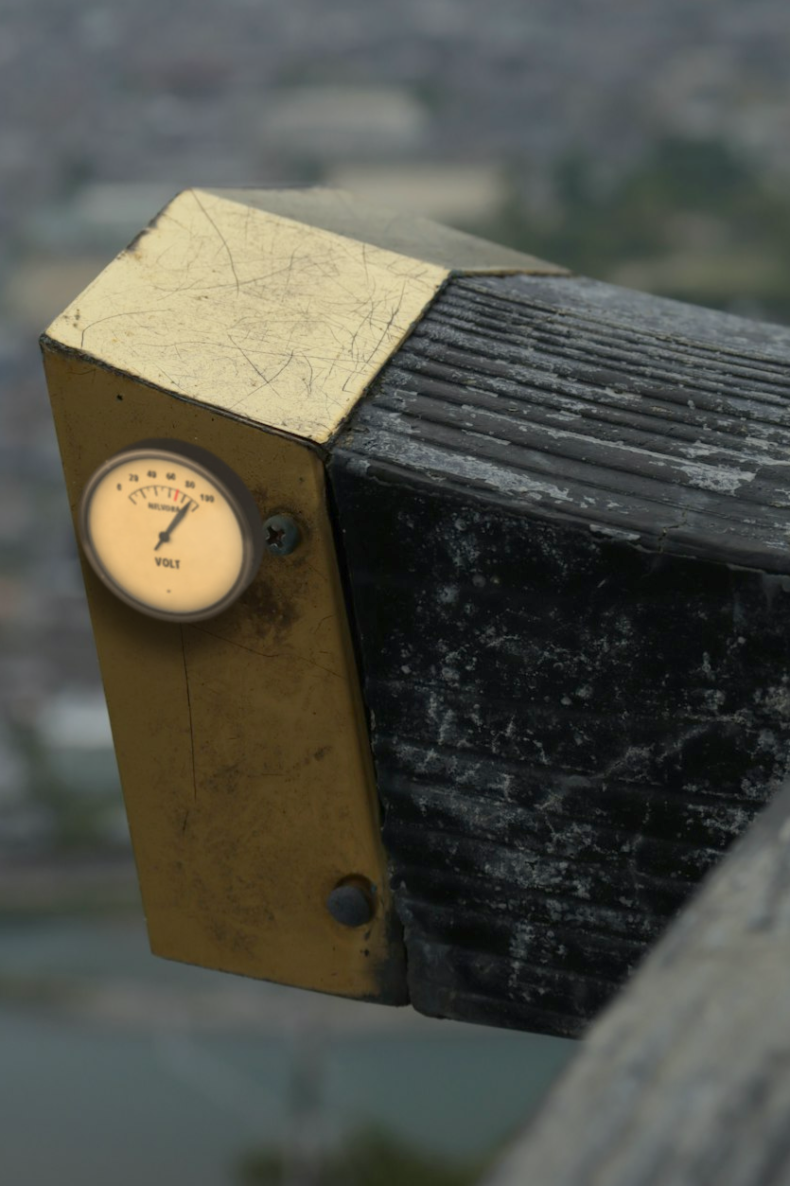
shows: 90 V
